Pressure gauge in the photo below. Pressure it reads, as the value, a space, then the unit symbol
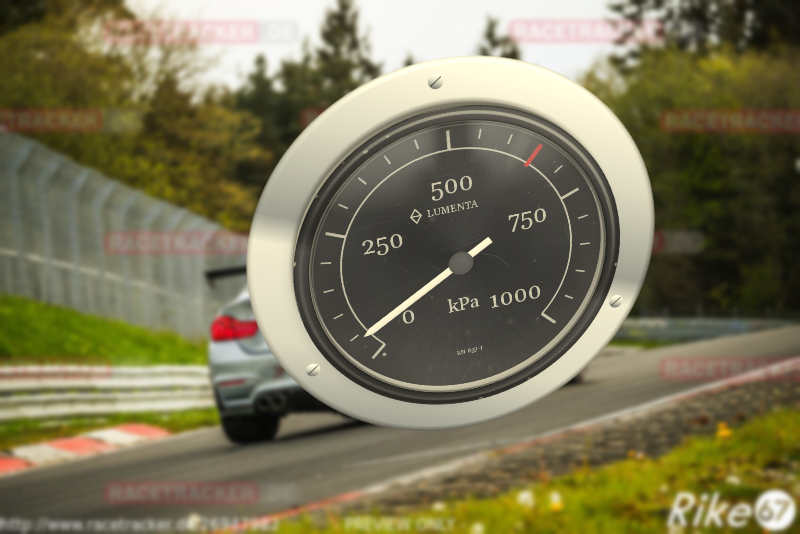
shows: 50 kPa
